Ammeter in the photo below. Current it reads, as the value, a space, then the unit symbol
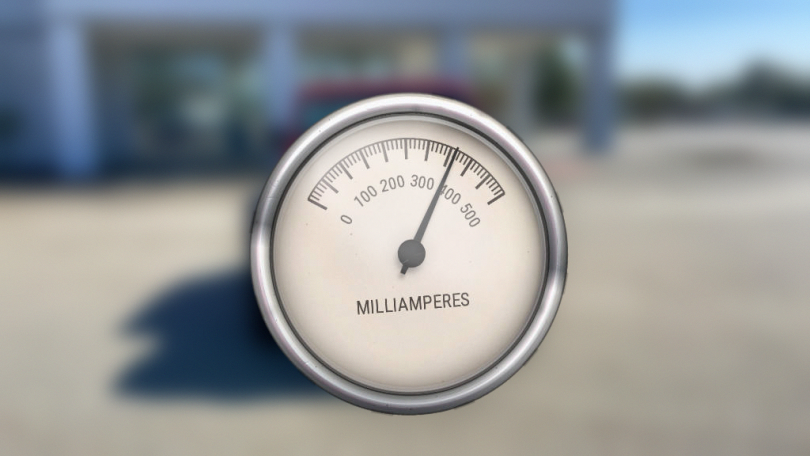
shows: 360 mA
